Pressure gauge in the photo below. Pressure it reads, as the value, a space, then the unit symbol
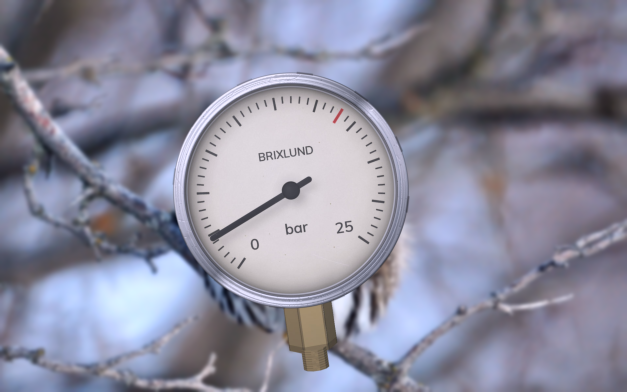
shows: 2.25 bar
